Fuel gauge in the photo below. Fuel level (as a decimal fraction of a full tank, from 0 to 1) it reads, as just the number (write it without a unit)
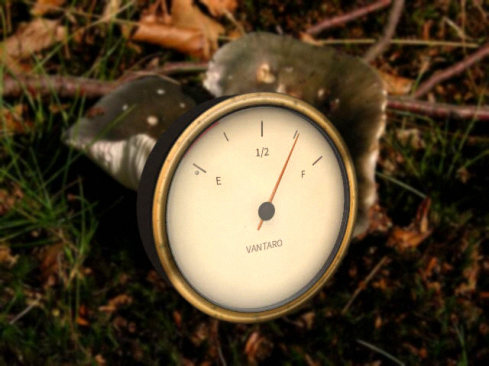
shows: 0.75
